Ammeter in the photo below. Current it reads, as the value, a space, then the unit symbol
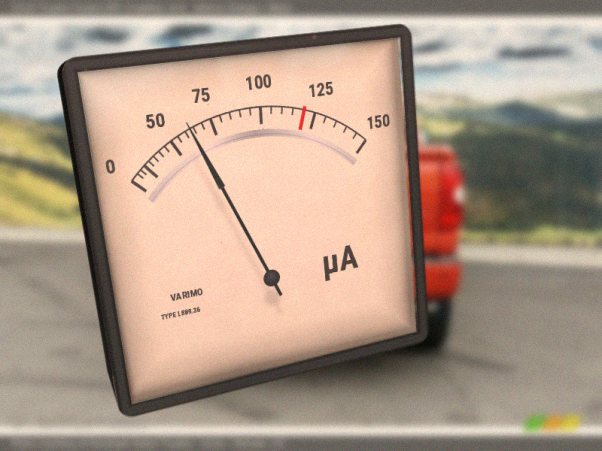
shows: 62.5 µA
